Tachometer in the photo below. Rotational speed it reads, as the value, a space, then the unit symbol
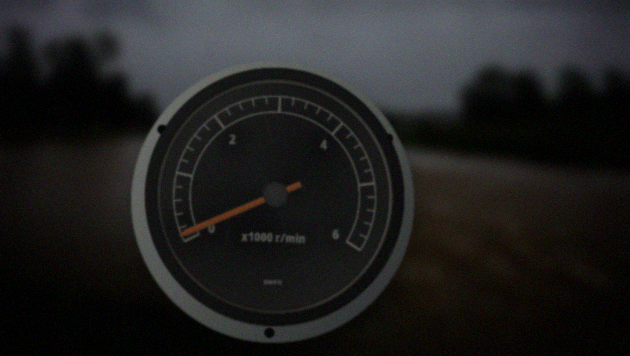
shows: 100 rpm
